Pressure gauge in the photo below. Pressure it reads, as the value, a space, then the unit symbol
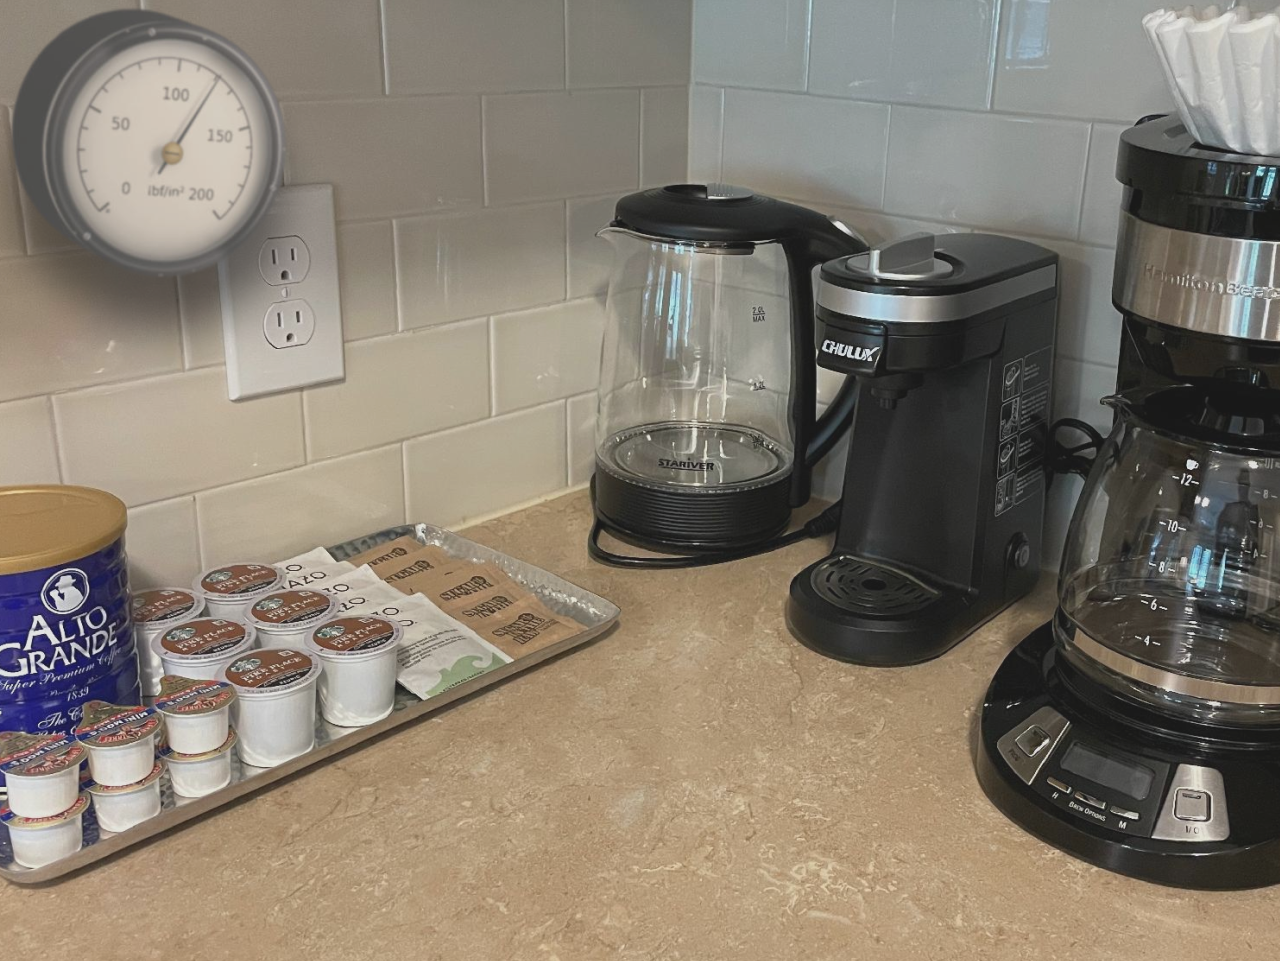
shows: 120 psi
